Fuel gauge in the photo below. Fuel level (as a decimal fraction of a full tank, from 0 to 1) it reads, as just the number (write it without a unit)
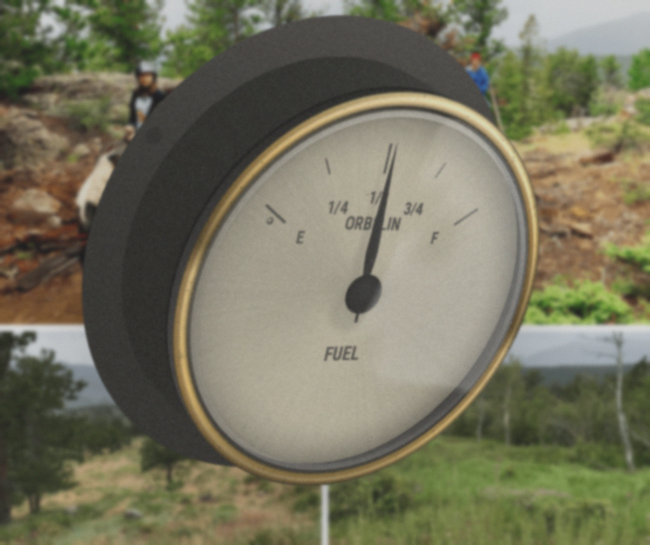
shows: 0.5
